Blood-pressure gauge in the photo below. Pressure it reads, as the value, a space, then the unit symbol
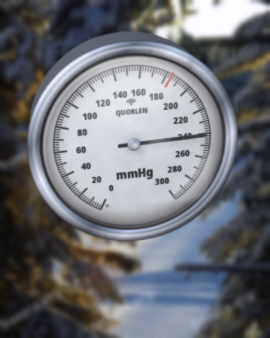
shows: 240 mmHg
